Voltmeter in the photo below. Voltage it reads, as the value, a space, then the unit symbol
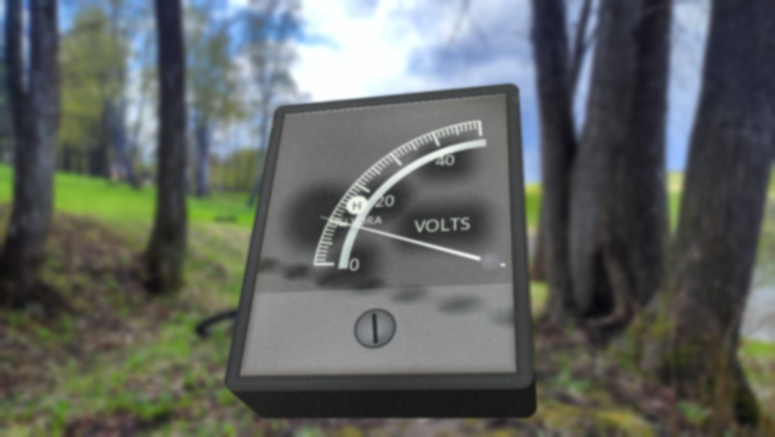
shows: 10 V
